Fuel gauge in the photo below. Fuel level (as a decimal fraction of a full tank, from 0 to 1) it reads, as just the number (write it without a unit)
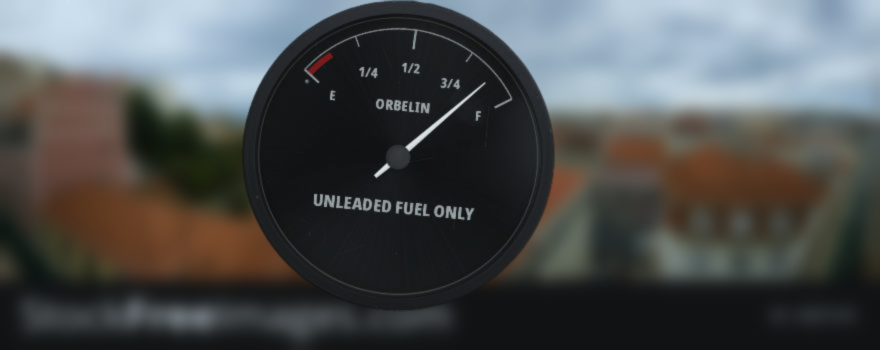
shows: 0.875
